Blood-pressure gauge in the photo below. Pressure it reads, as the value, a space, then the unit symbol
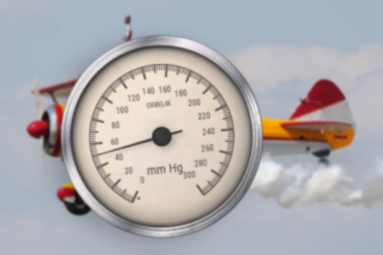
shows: 50 mmHg
